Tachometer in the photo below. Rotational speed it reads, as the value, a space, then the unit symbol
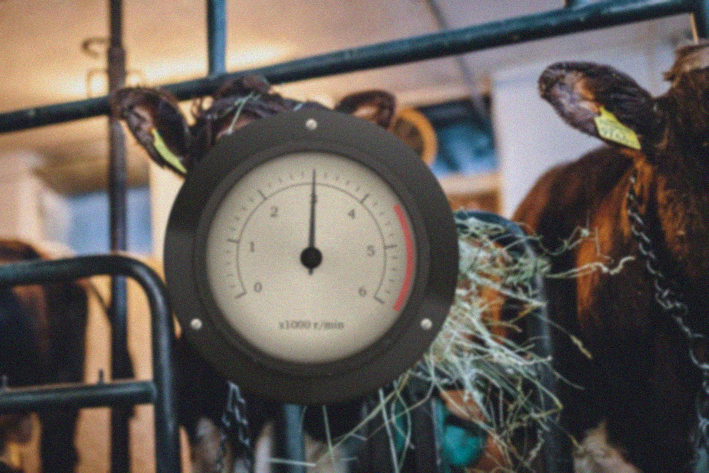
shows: 3000 rpm
